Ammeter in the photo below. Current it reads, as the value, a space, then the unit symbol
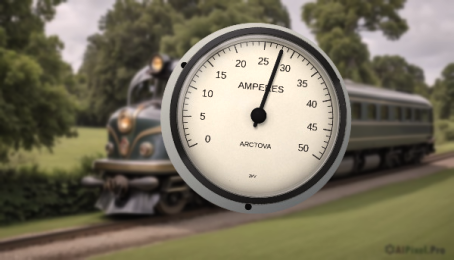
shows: 28 A
